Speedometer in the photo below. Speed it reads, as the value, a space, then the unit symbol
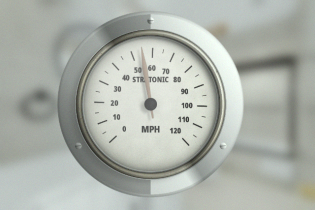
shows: 55 mph
